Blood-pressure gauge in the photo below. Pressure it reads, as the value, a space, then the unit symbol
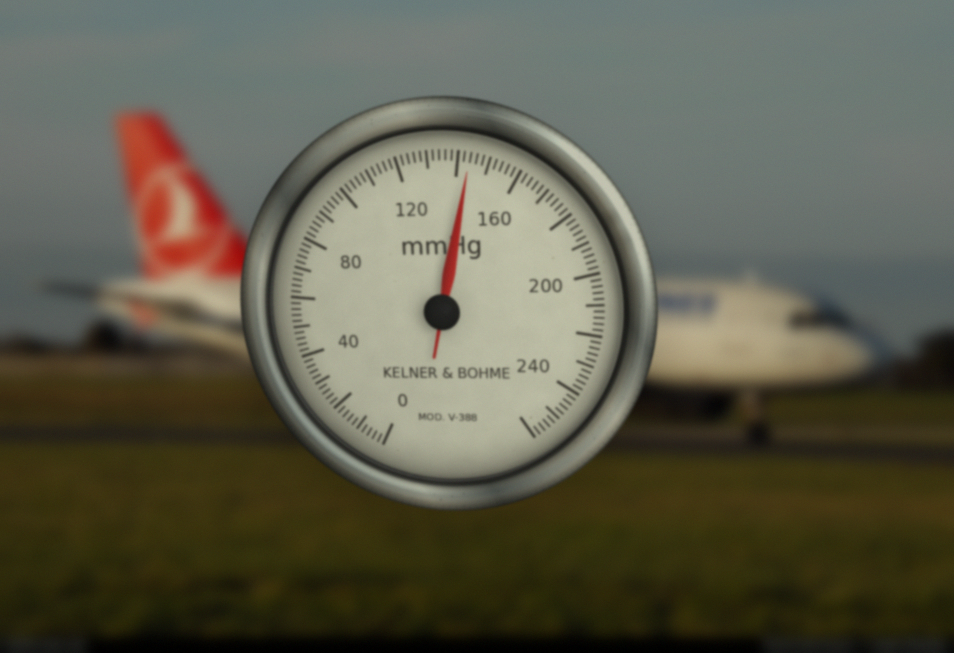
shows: 144 mmHg
